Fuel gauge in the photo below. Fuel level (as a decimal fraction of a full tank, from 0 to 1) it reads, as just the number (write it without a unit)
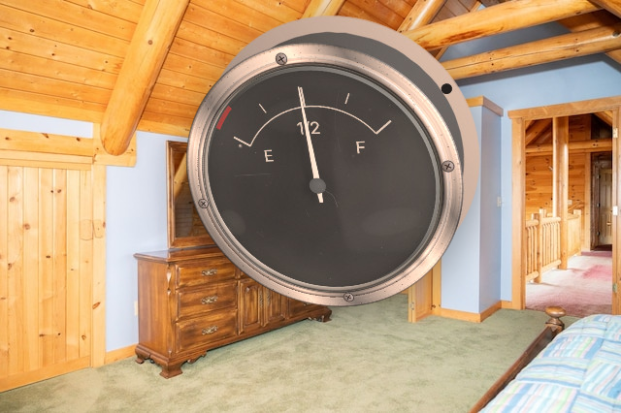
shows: 0.5
